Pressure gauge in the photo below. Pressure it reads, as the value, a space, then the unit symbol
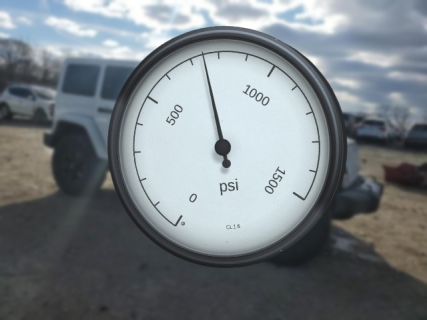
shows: 750 psi
